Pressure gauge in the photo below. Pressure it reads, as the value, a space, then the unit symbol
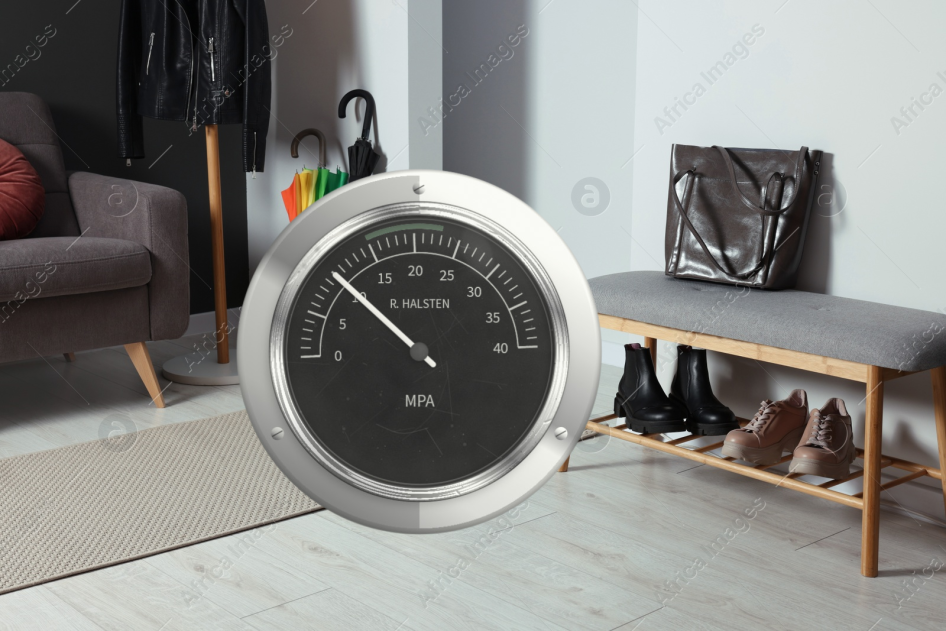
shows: 10 MPa
